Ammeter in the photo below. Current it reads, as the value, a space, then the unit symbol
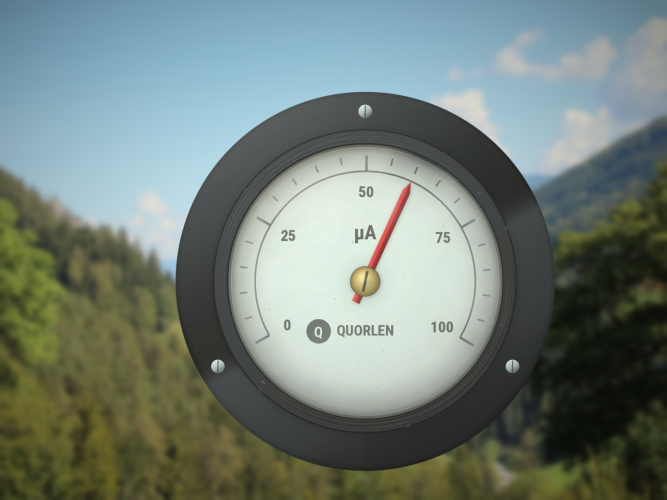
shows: 60 µA
